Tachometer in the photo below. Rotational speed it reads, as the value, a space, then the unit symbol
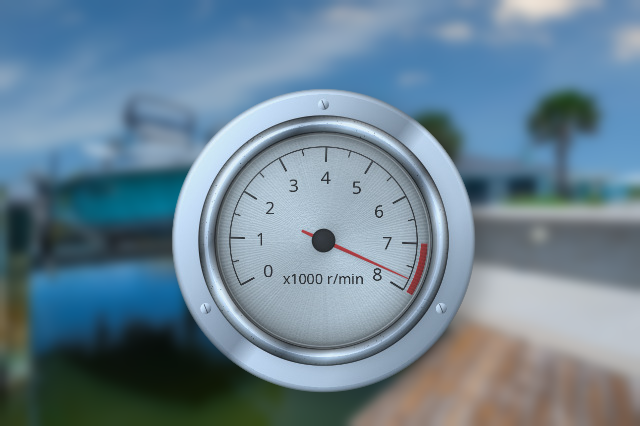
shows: 7750 rpm
